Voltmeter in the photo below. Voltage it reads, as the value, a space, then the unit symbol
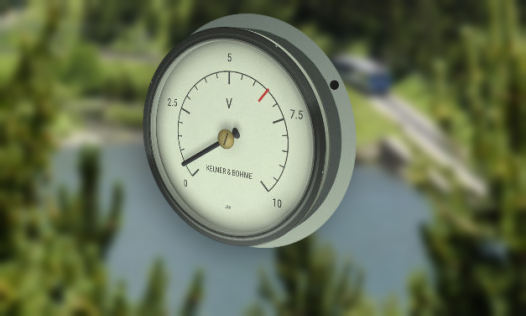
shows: 0.5 V
